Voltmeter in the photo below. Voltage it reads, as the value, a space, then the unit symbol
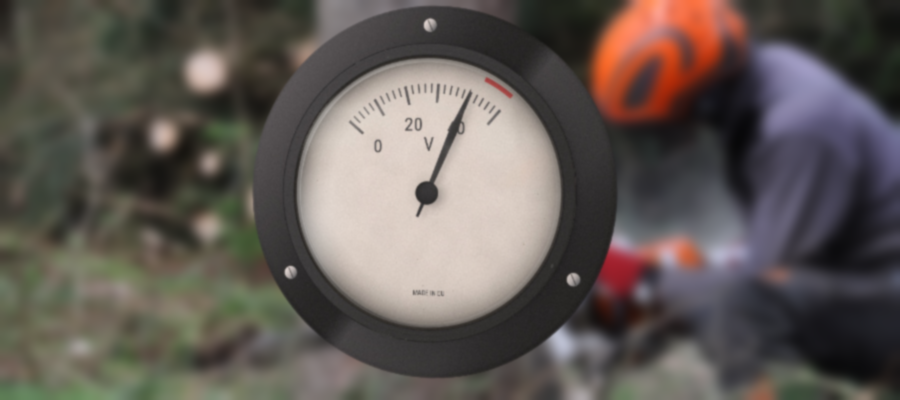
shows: 40 V
